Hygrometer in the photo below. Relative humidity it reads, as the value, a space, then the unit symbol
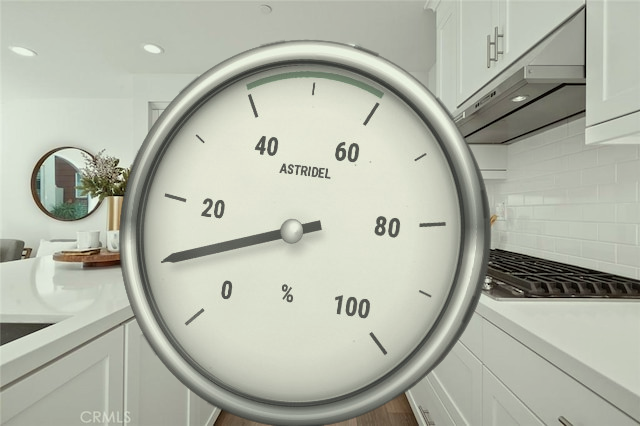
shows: 10 %
